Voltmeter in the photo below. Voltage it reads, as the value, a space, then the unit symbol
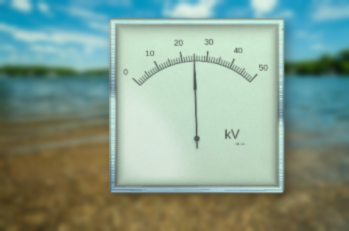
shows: 25 kV
